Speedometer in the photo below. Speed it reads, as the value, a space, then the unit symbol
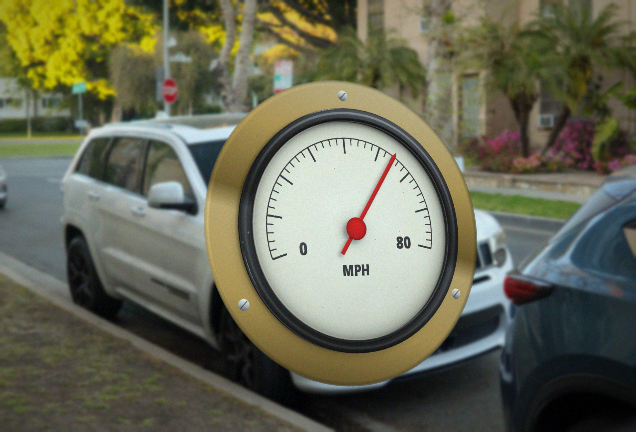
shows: 54 mph
